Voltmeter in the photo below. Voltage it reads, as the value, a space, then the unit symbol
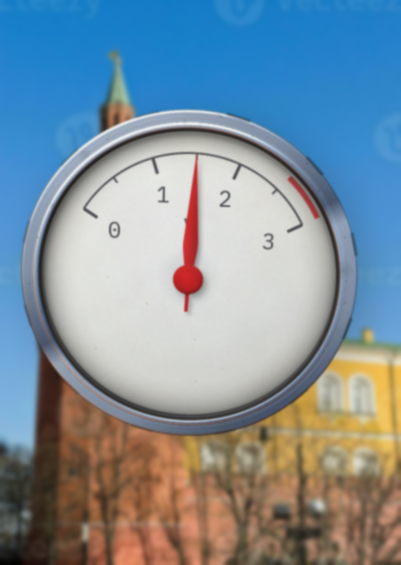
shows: 1.5 V
